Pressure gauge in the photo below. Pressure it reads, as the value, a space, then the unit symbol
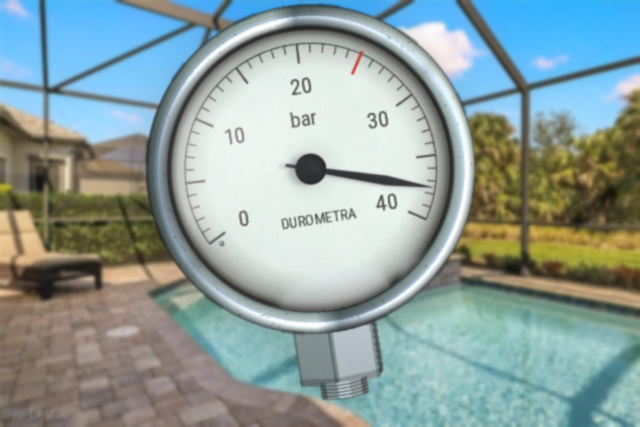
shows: 37.5 bar
